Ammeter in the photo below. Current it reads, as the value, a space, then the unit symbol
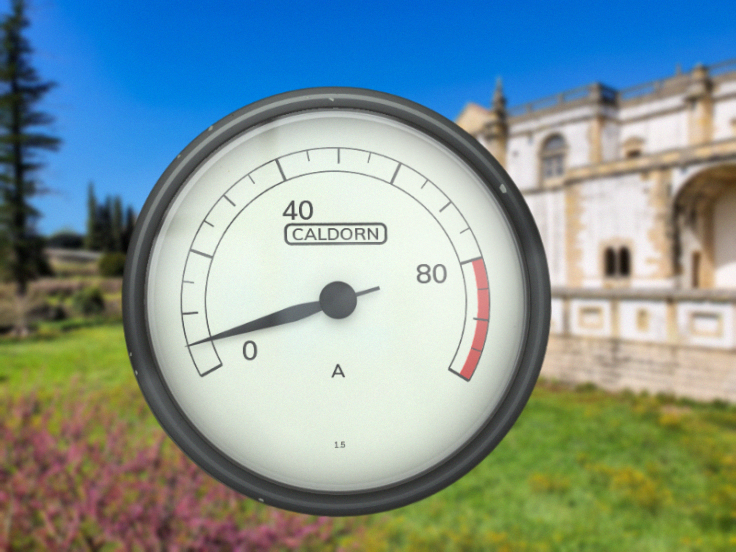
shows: 5 A
